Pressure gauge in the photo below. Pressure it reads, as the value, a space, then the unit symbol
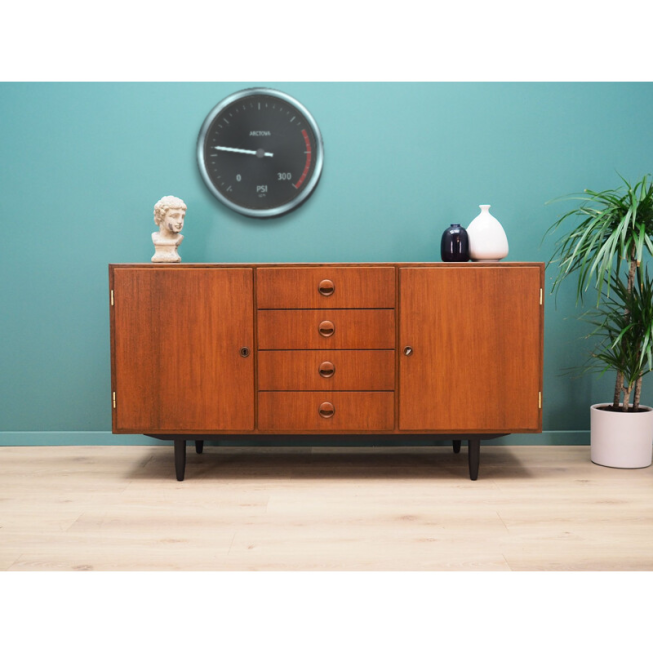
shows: 60 psi
